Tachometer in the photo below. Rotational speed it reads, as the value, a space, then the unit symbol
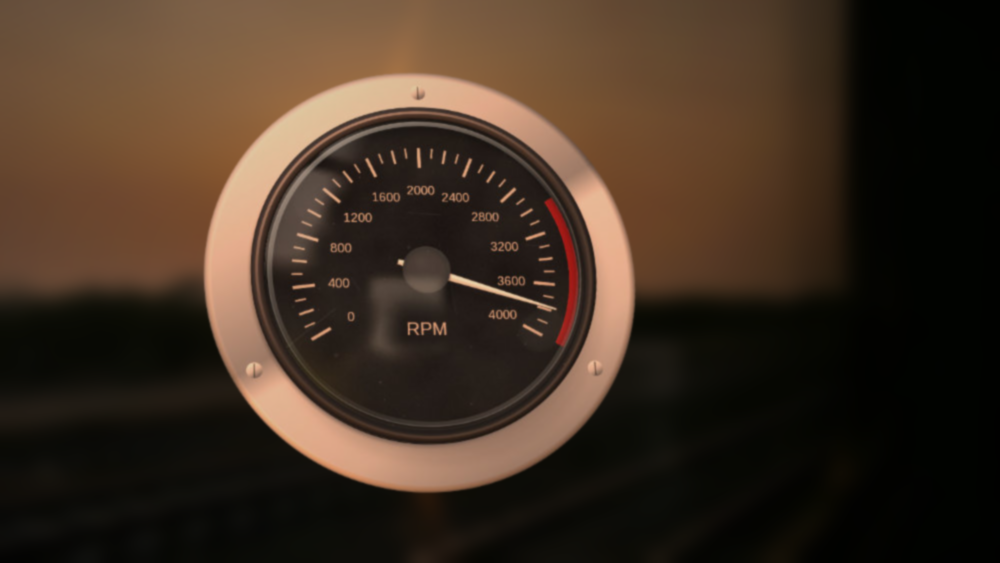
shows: 3800 rpm
